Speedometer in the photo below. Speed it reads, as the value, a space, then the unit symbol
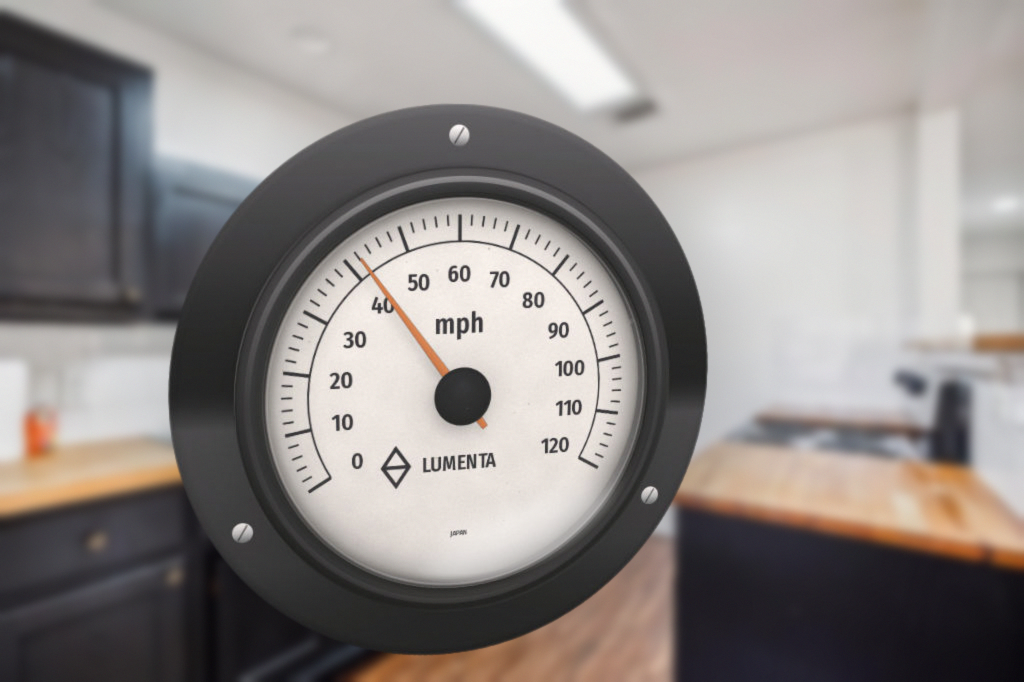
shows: 42 mph
